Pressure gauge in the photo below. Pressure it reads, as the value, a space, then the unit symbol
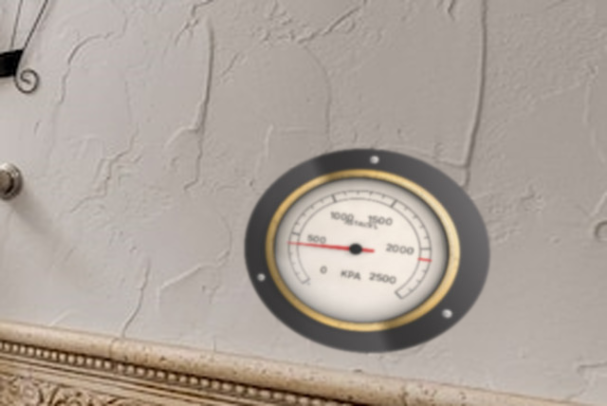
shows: 400 kPa
